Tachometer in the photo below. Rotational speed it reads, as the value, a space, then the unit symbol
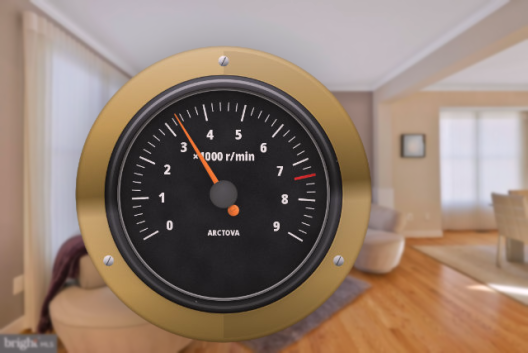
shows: 3300 rpm
